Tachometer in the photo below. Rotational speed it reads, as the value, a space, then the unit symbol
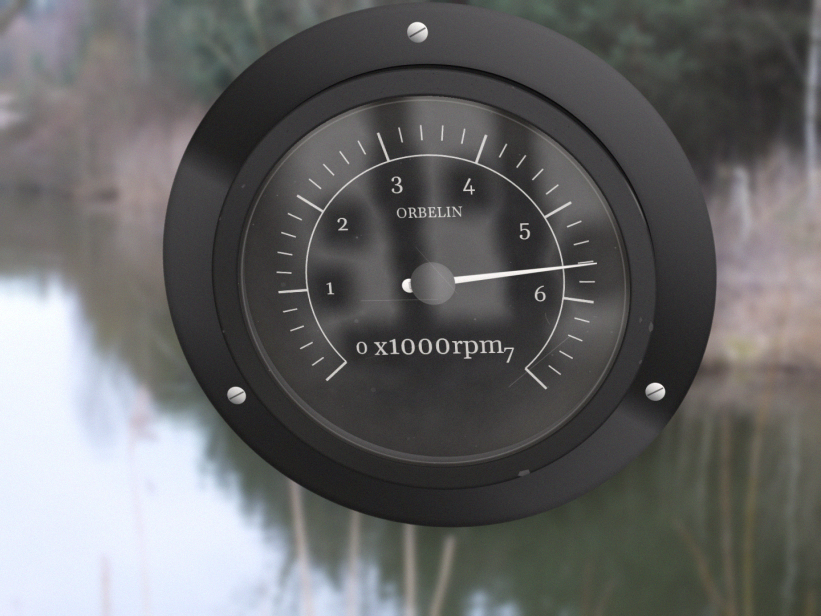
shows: 5600 rpm
